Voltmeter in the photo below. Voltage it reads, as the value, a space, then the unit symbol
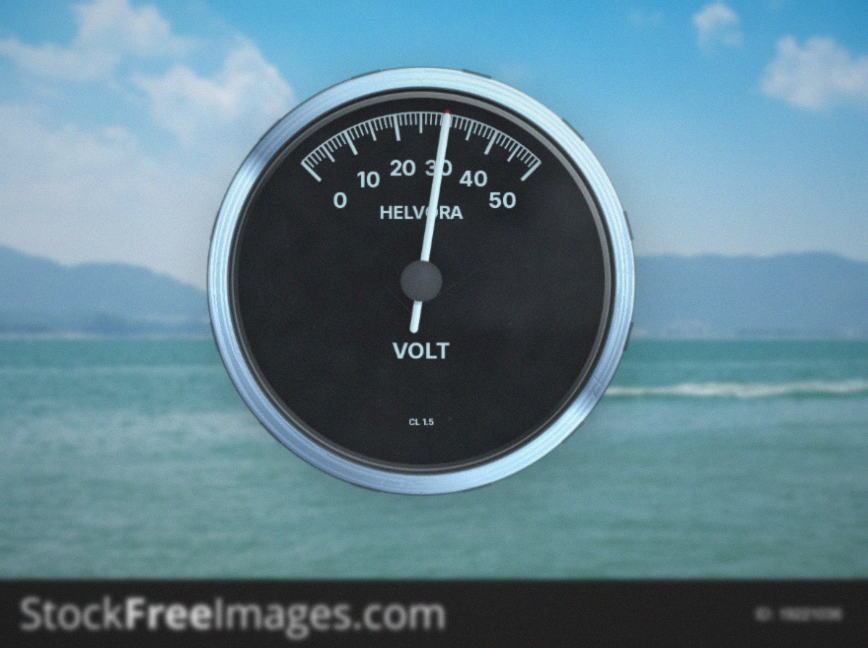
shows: 30 V
